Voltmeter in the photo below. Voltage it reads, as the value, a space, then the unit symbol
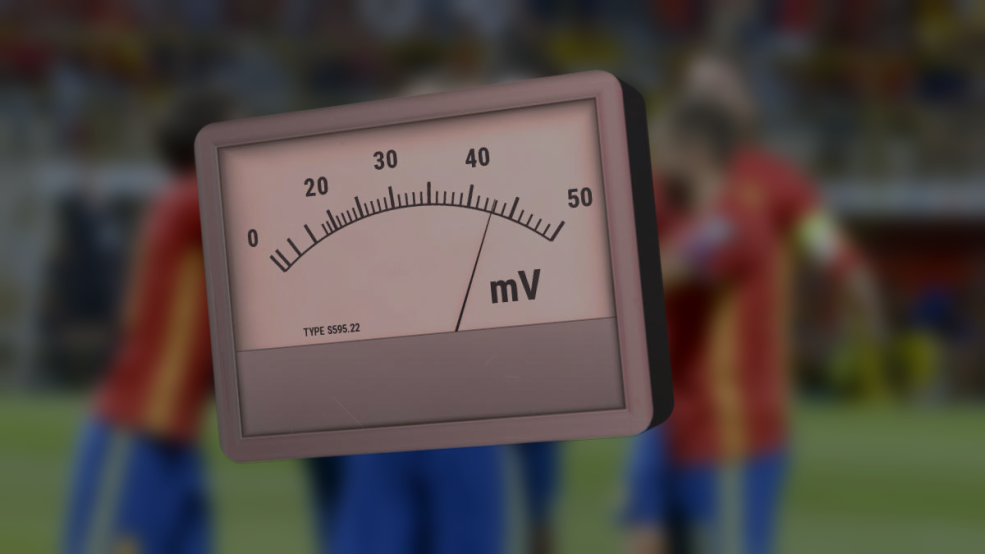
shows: 43 mV
